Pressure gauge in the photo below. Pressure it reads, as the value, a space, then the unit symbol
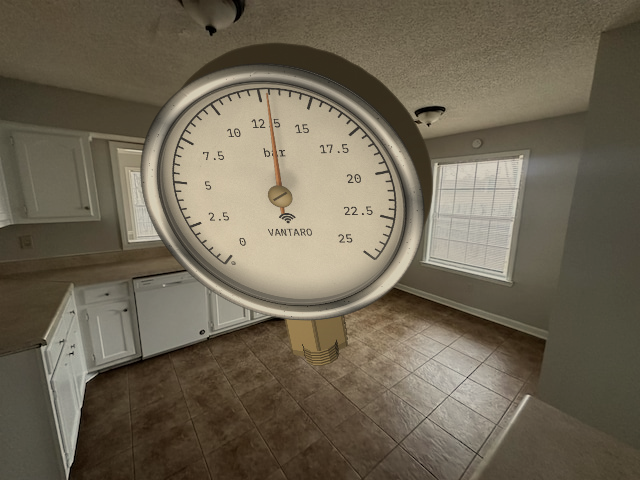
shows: 13 bar
